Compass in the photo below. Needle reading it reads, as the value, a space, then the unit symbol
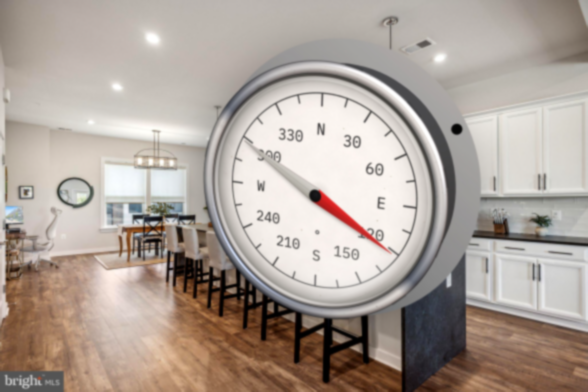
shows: 120 °
